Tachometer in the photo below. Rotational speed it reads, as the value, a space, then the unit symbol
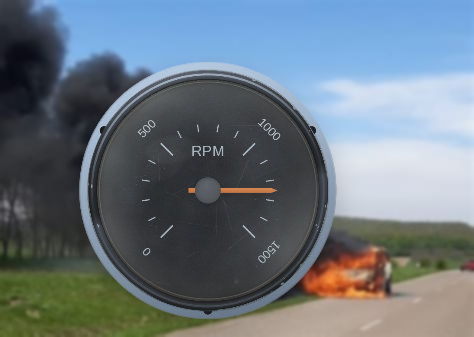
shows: 1250 rpm
